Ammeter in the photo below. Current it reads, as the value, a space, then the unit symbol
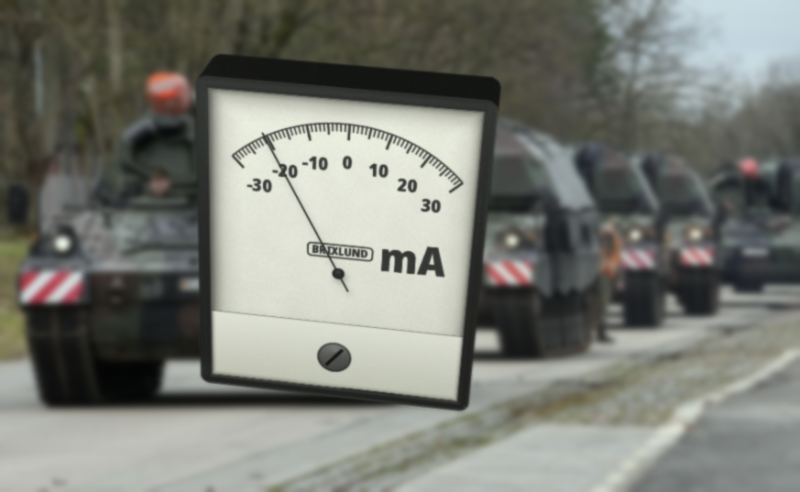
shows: -20 mA
